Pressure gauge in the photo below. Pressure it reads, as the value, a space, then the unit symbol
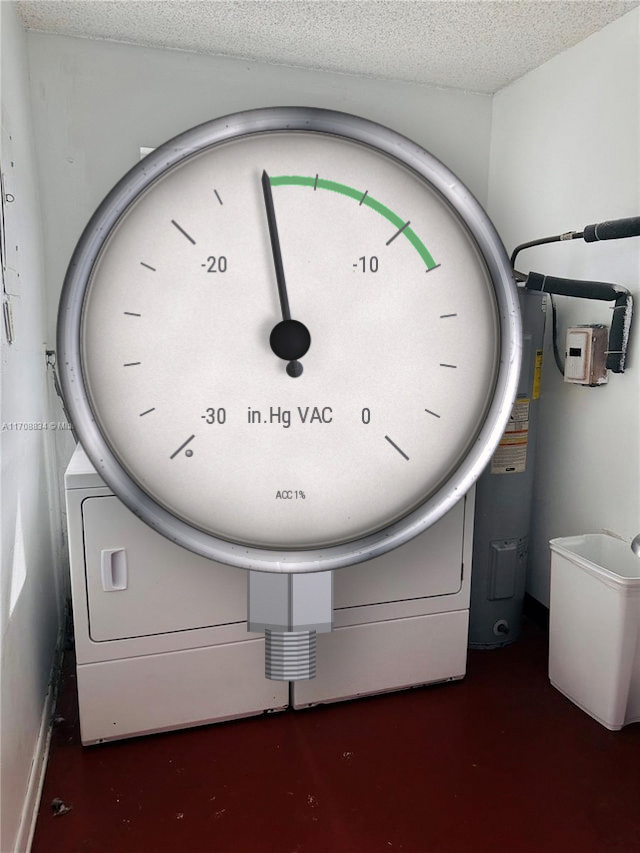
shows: -16 inHg
